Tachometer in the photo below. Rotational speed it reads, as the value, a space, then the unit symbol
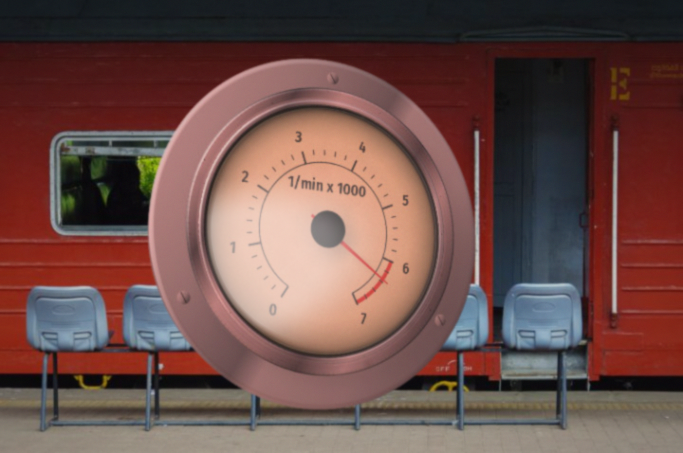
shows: 6400 rpm
